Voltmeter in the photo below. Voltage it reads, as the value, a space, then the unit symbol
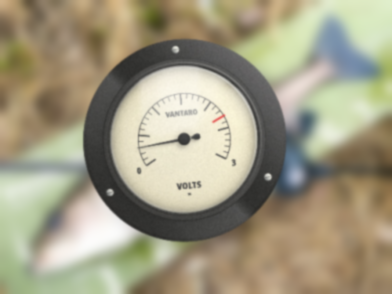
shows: 0.3 V
